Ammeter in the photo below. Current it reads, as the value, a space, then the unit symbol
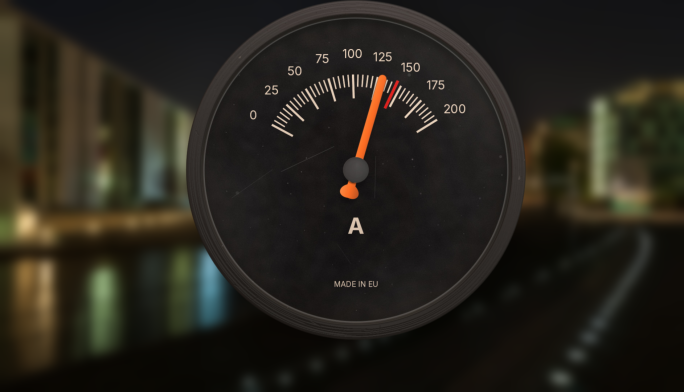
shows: 130 A
